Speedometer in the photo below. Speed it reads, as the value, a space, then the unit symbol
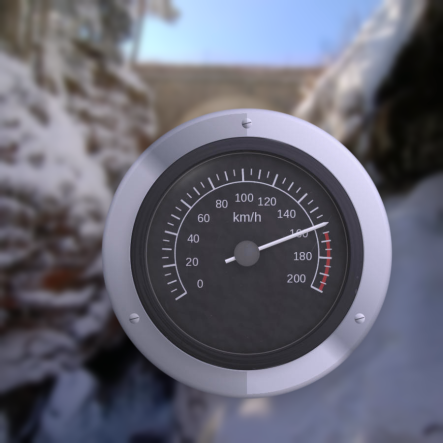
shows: 160 km/h
